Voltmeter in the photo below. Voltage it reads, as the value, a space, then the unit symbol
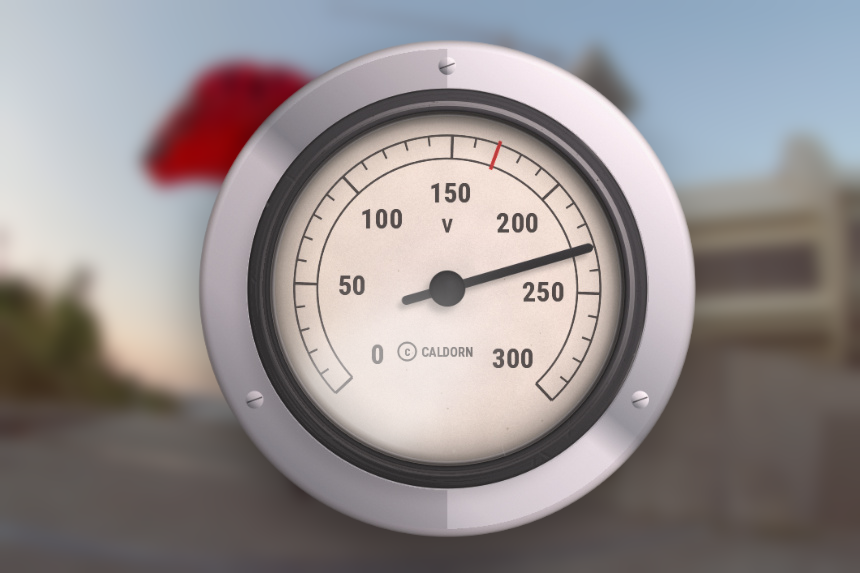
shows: 230 V
